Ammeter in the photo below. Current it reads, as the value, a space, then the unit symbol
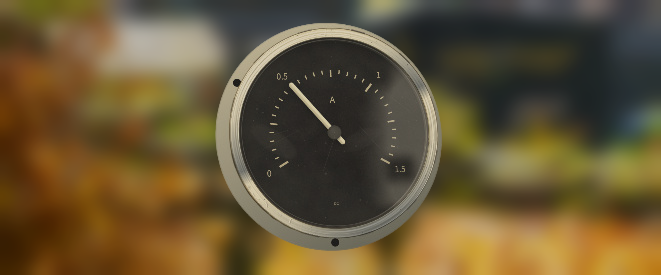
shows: 0.5 A
